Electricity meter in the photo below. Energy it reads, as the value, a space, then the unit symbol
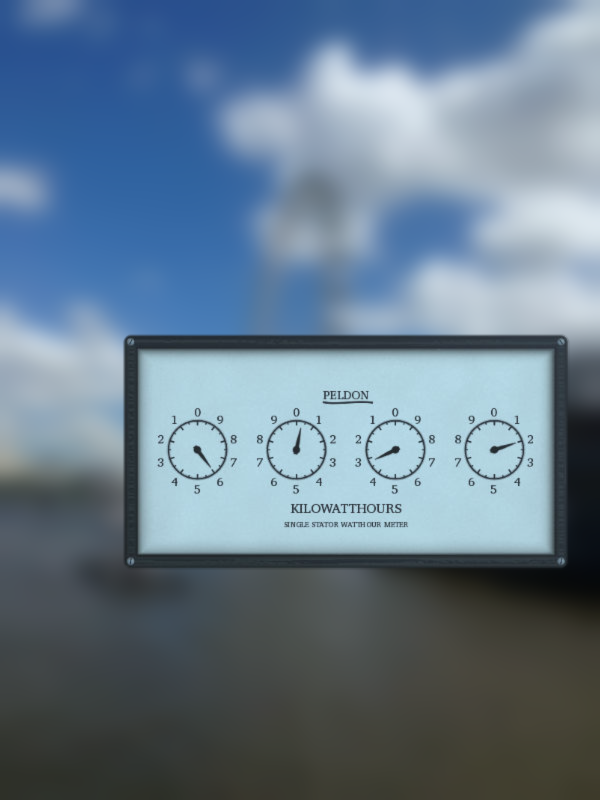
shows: 6032 kWh
